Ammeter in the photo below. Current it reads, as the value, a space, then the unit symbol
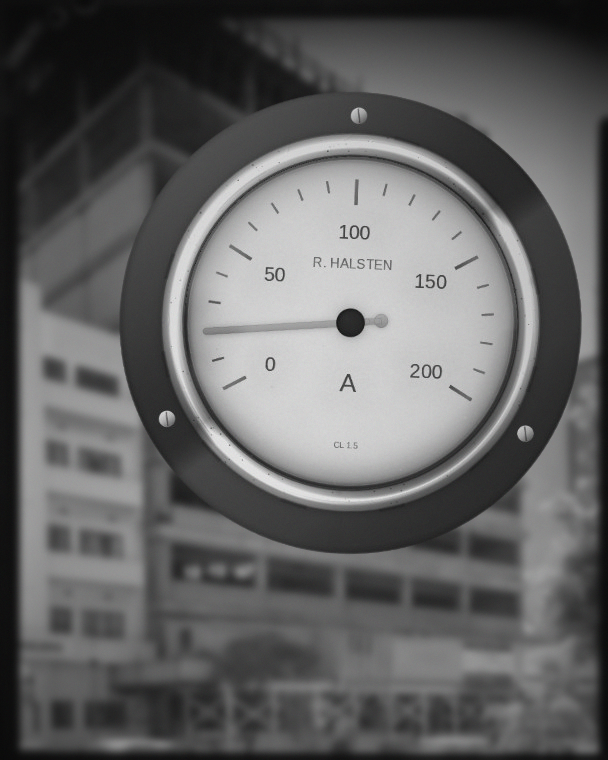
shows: 20 A
